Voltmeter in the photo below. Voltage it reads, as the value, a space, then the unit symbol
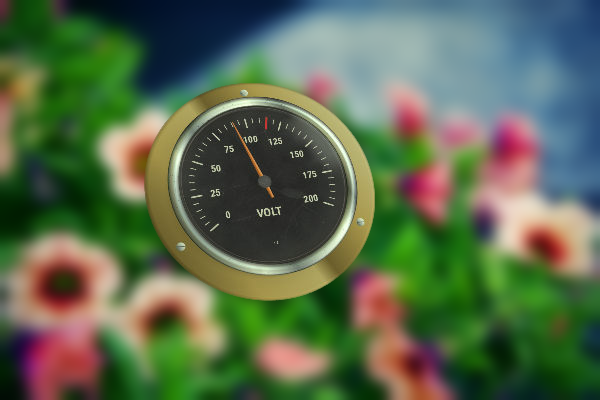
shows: 90 V
